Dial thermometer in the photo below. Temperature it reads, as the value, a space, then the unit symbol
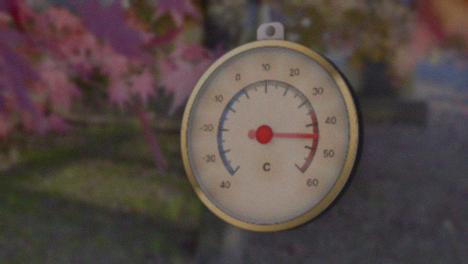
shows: 45 °C
